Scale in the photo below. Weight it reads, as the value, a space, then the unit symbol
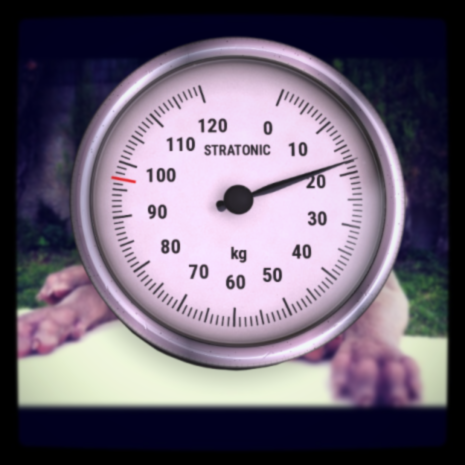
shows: 18 kg
